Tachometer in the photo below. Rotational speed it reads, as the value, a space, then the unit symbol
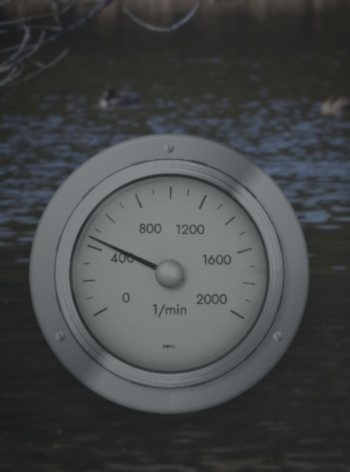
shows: 450 rpm
